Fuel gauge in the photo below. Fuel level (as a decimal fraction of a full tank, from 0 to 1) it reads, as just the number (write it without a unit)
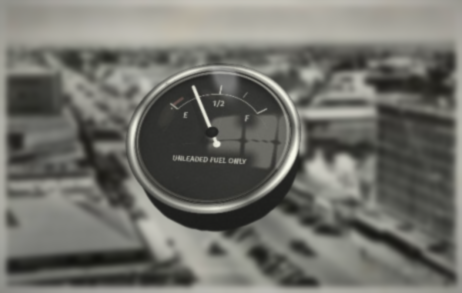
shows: 0.25
